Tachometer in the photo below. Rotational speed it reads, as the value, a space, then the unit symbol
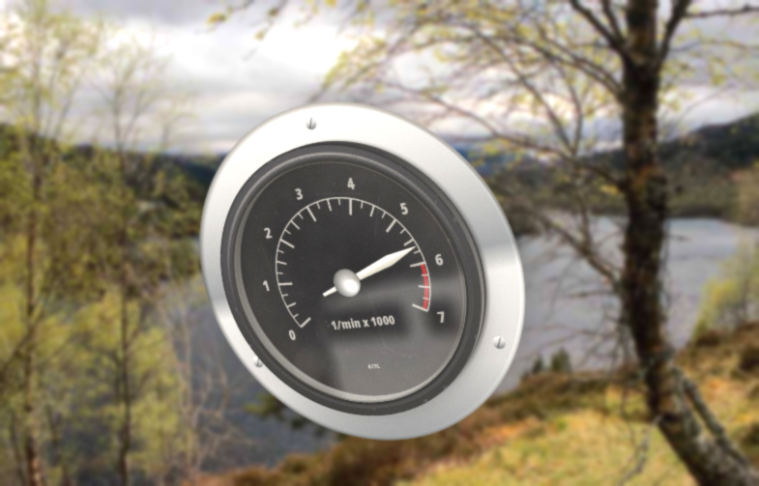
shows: 5625 rpm
